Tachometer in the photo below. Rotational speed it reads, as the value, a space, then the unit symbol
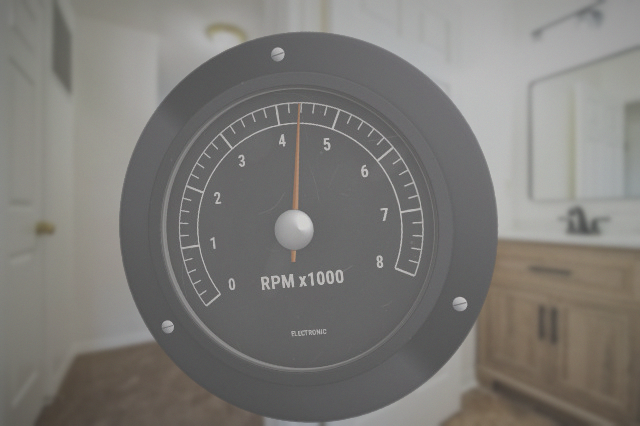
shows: 4400 rpm
